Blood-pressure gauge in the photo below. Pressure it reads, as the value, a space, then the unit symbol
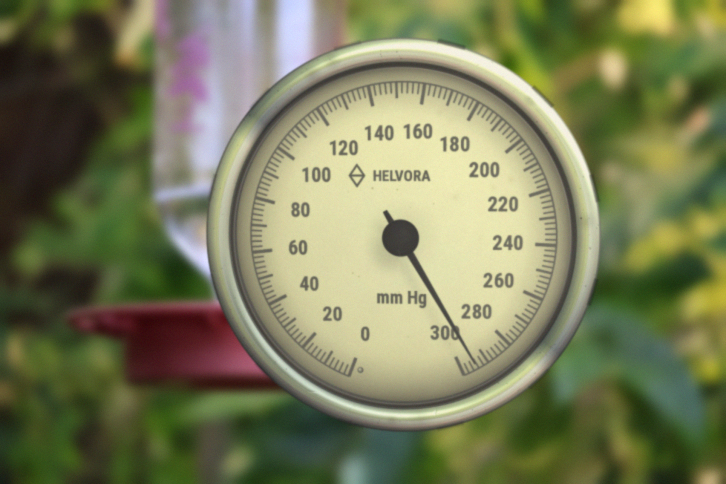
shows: 294 mmHg
